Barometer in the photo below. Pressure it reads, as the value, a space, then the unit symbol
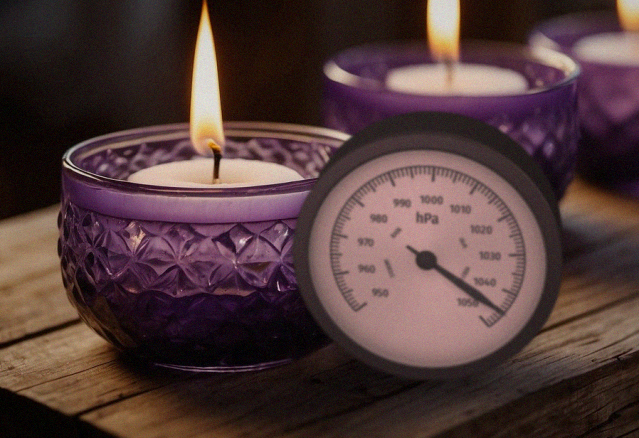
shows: 1045 hPa
